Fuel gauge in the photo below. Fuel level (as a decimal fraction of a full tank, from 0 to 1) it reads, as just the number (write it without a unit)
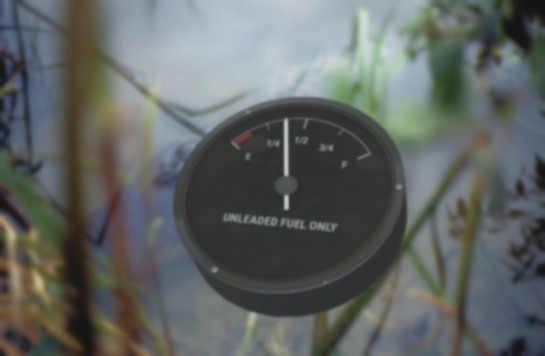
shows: 0.375
